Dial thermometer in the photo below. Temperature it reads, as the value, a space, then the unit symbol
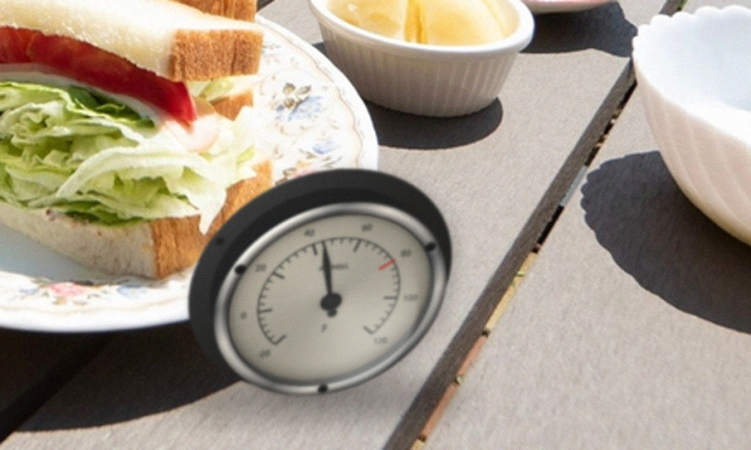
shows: 44 °F
